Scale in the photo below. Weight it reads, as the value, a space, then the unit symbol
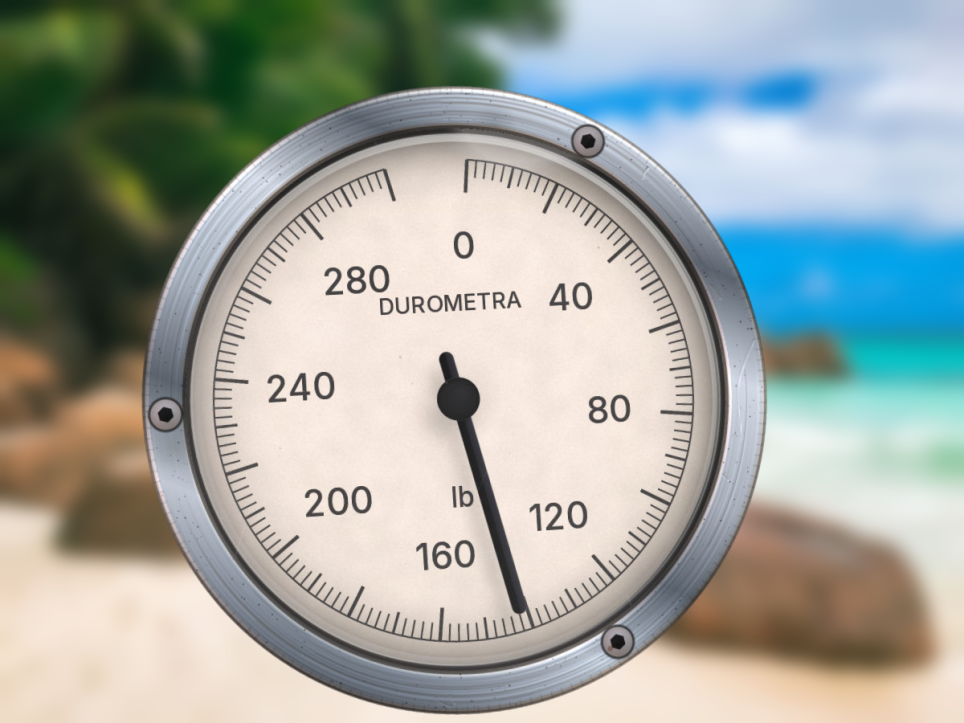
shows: 142 lb
